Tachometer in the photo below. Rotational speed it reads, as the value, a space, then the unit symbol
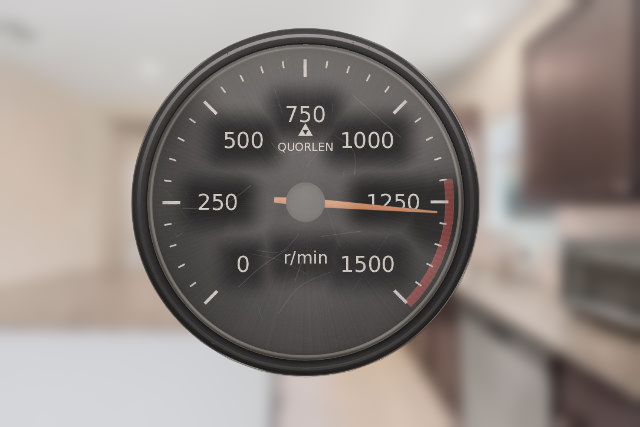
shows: 1275 rpm
